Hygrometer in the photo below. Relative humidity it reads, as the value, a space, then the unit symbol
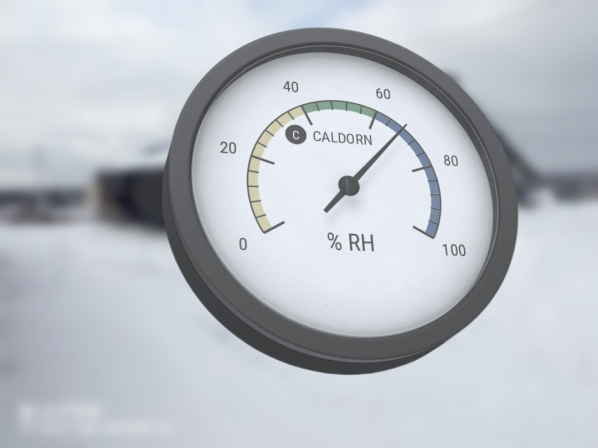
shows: 68 %
